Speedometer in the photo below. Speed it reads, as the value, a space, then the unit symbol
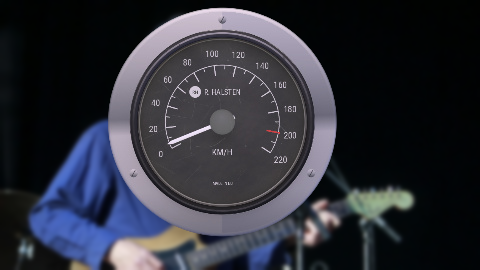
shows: 5 km/h
